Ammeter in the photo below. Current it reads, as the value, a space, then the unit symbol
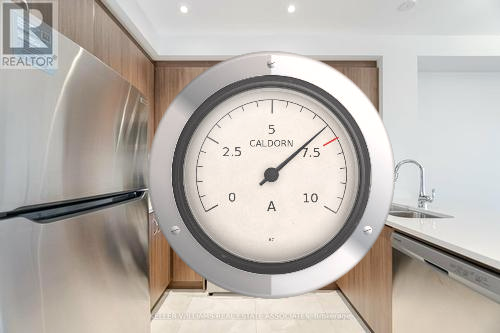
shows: 7 A
